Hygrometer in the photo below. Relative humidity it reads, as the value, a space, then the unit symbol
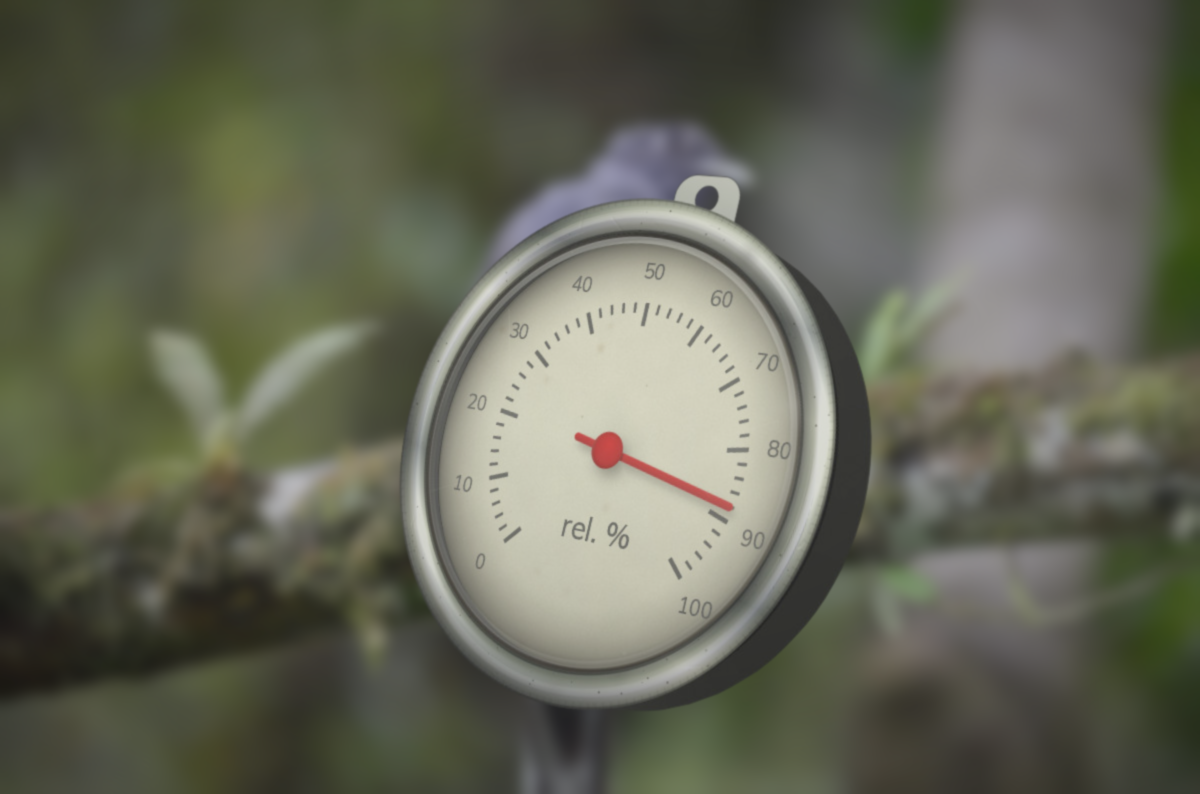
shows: 88 %
